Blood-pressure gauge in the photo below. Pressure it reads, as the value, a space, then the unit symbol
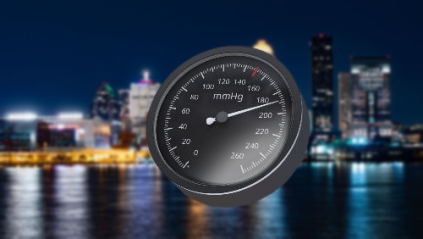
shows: 190 mmHg
